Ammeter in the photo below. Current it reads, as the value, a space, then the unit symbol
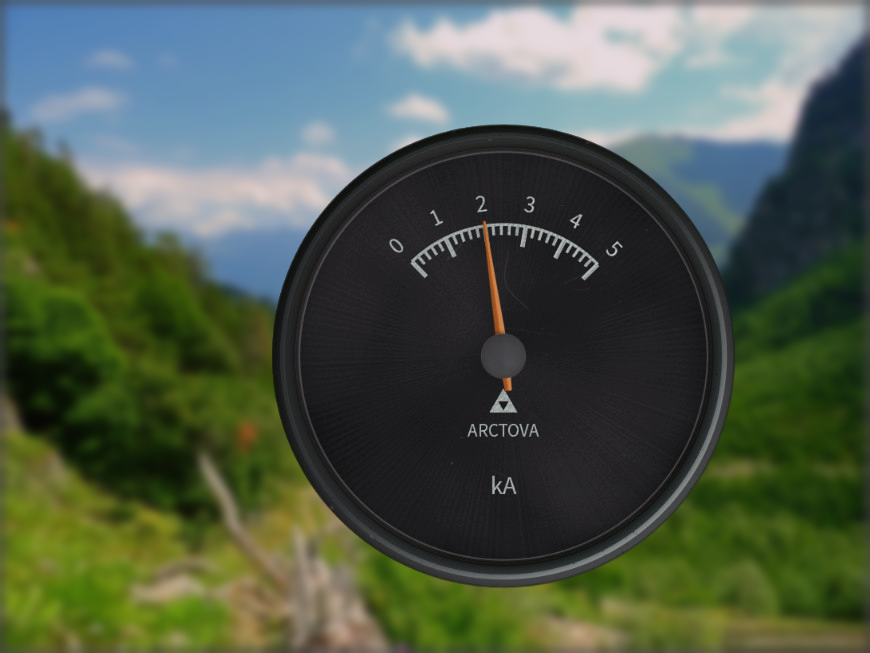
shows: 2 kA
